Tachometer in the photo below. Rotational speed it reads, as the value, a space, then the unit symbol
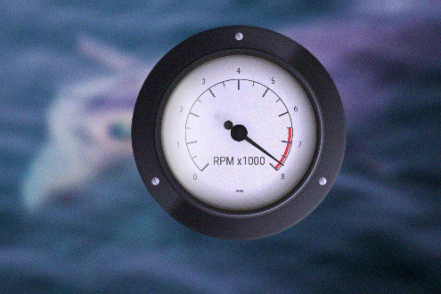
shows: 7750 rpm
